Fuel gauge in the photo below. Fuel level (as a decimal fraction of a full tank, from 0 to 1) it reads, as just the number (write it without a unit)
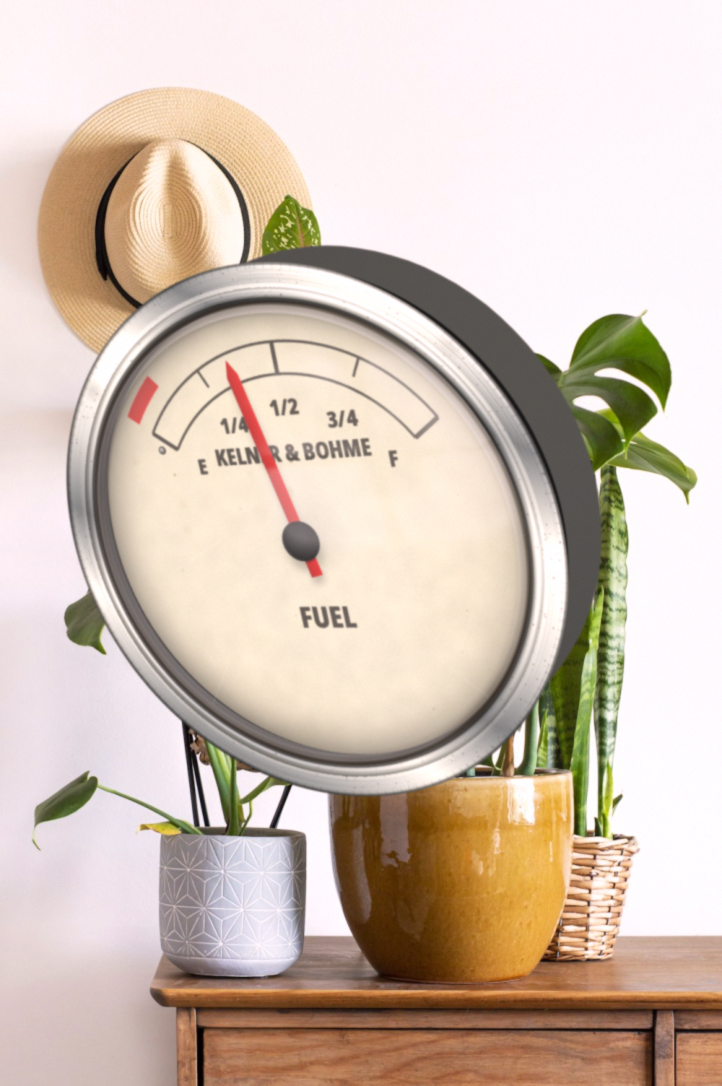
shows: 0.375
